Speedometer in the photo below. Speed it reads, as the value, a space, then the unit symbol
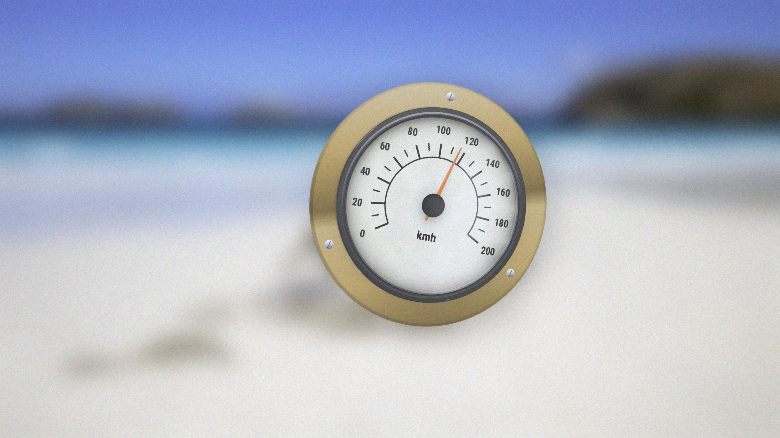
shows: 115 km/h
